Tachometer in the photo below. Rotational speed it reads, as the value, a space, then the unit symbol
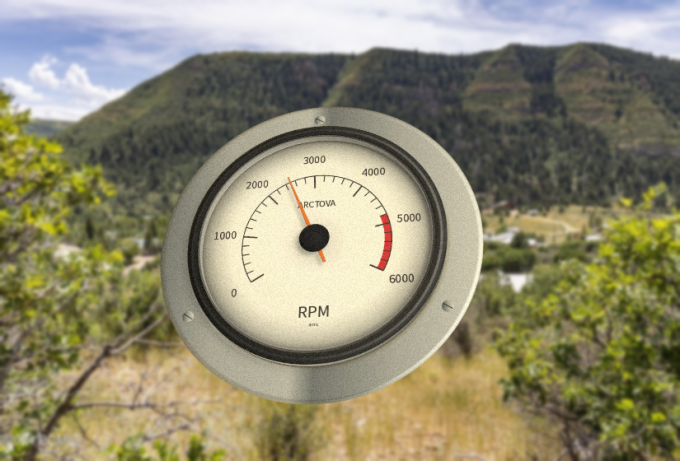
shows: 2500 rpm
